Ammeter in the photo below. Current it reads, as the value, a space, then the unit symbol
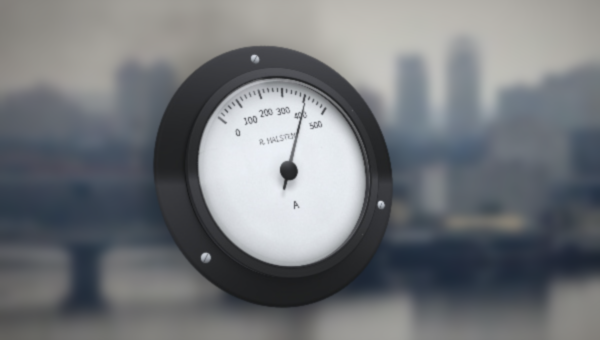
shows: 400 A
